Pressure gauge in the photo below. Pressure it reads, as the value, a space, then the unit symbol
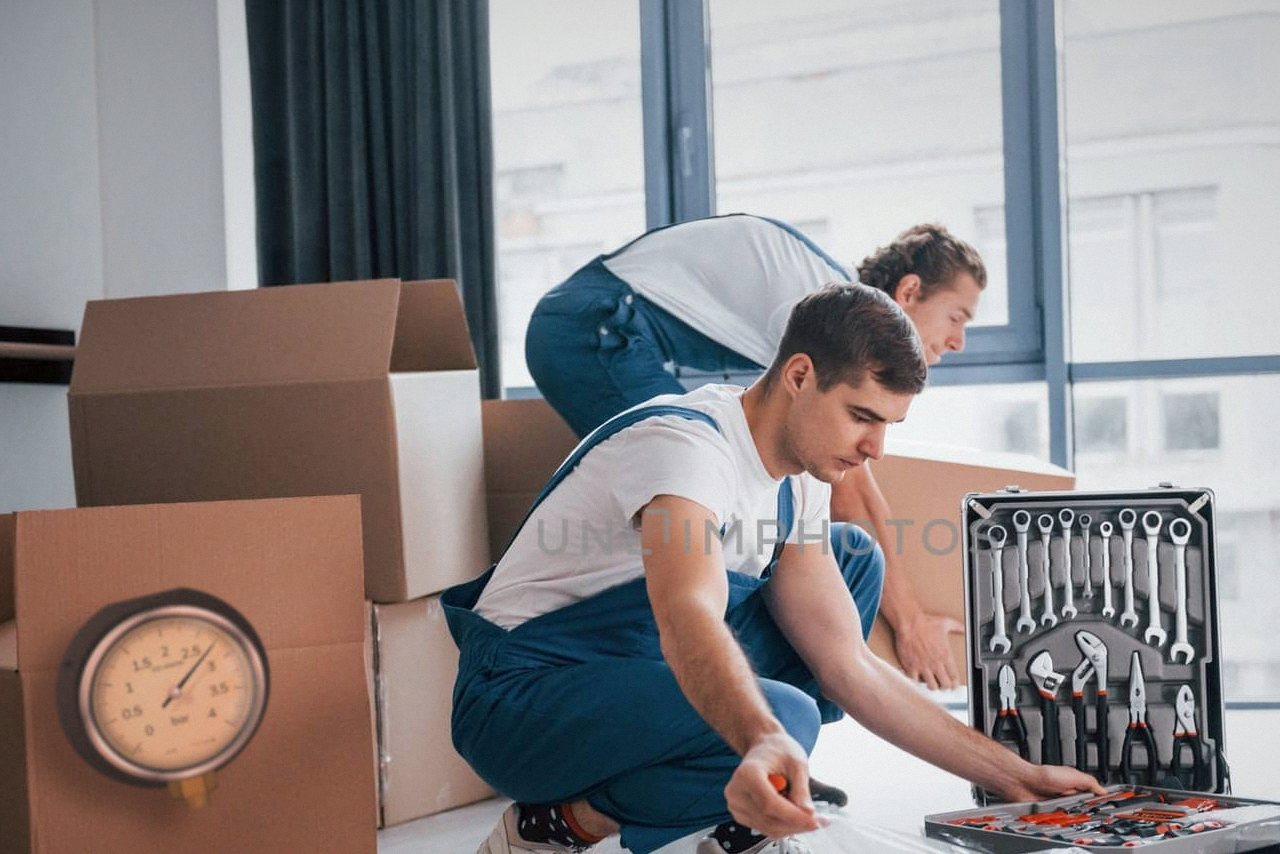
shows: 2.75 bar
